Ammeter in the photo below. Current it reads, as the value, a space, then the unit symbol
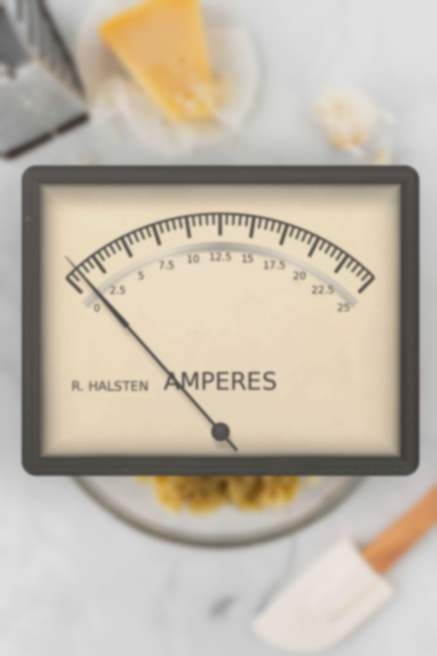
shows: 1 A
